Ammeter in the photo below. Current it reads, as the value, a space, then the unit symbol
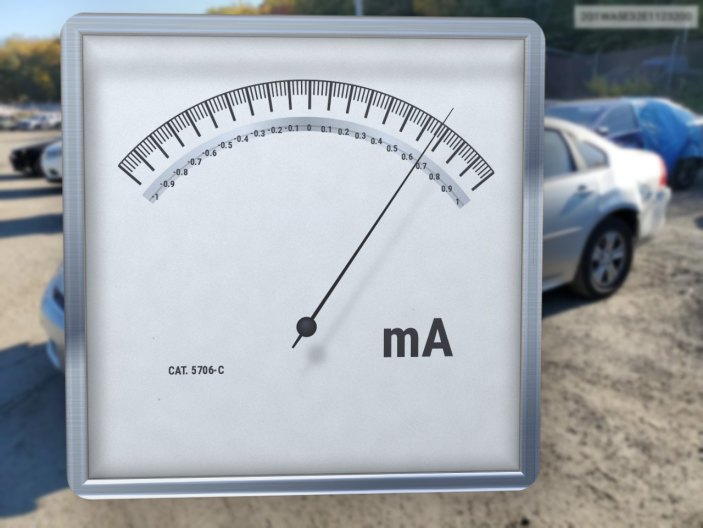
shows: 0.66 mA
